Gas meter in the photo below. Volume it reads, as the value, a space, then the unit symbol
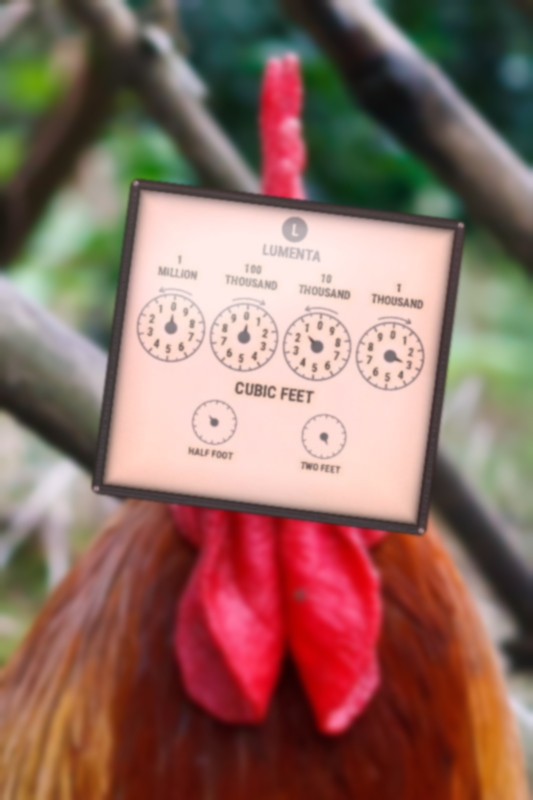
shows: 1300 ft³
